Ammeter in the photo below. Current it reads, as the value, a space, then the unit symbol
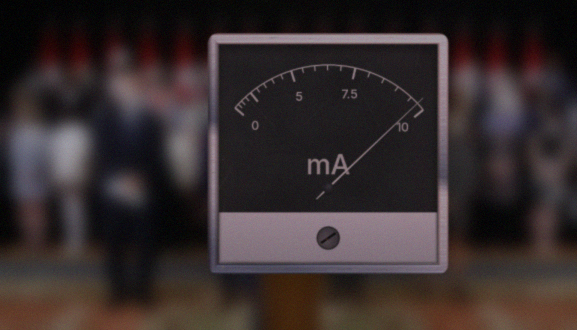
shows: 9.75 mA
